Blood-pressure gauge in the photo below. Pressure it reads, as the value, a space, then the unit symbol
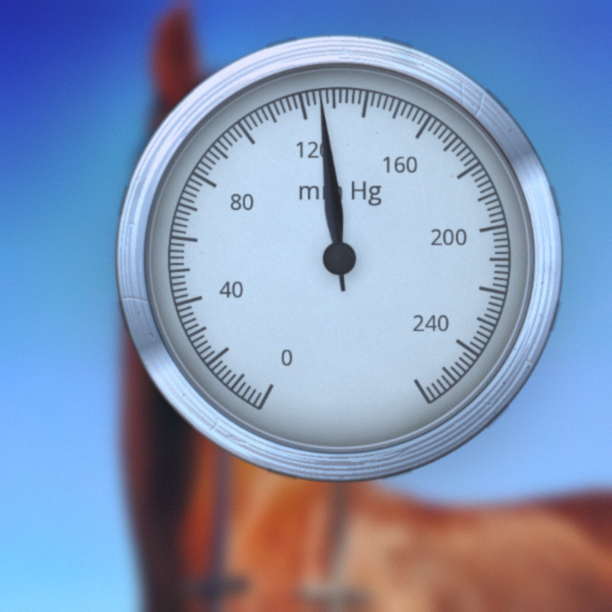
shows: 126 mmHg
